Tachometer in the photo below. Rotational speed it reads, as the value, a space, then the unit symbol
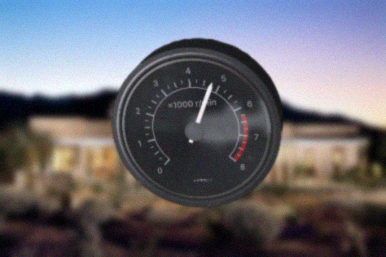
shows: 4750 rpm
